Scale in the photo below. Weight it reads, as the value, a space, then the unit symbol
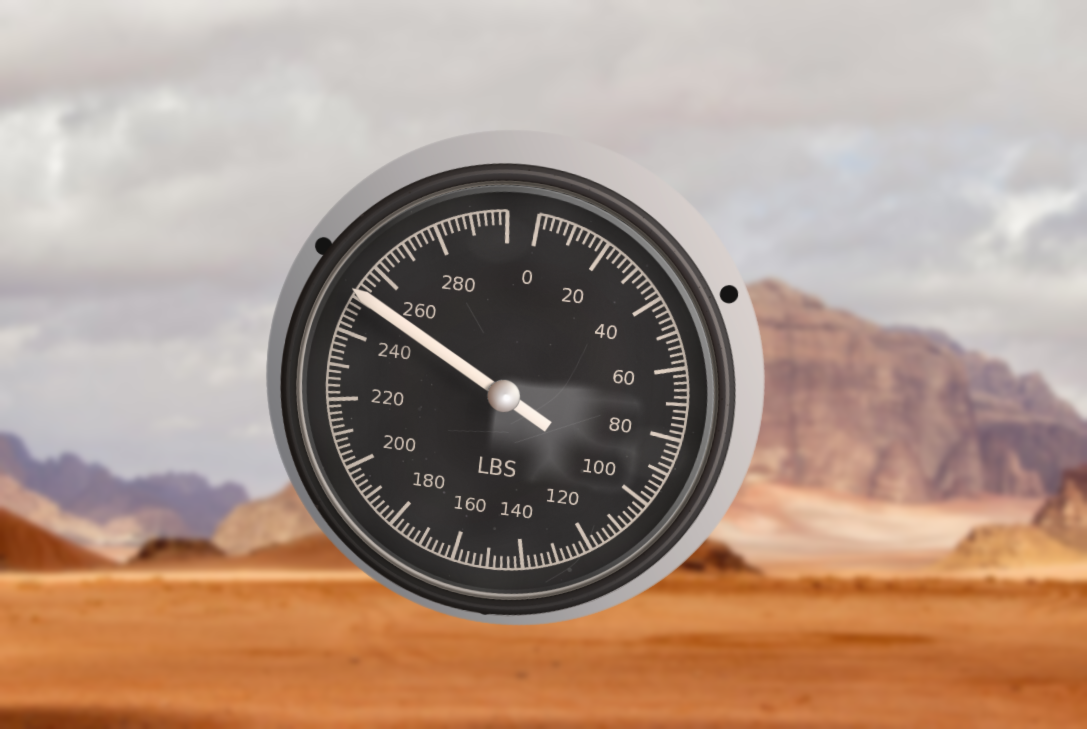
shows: 252 lb
